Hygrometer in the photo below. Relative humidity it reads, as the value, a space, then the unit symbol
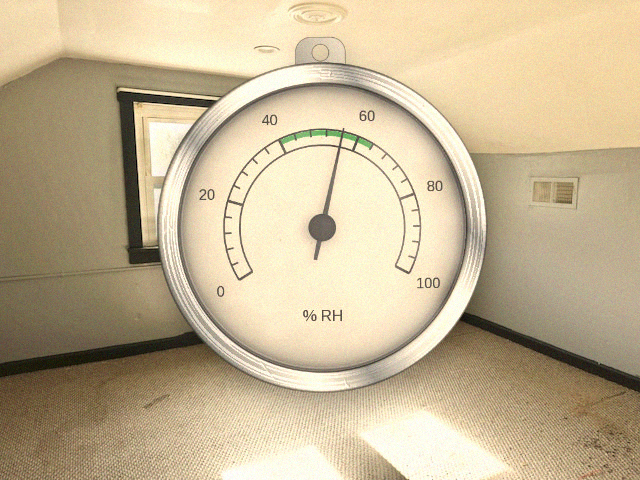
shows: 56 %
